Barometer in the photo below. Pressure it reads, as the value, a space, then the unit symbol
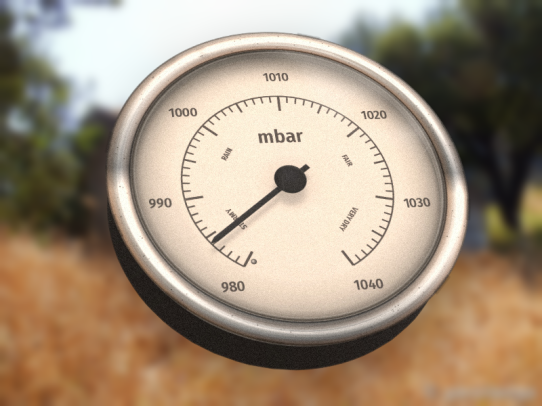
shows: 984 mbar
